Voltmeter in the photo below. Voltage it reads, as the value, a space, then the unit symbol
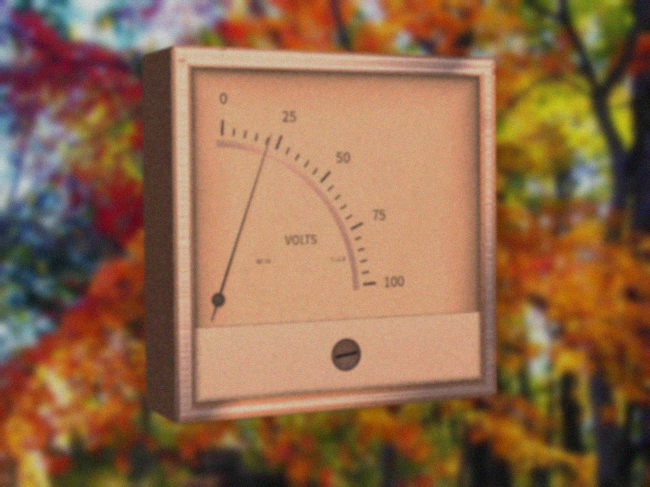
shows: 20 V
